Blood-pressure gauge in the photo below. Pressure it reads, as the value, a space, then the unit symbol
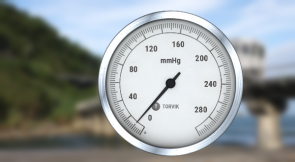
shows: 10 mmHg
